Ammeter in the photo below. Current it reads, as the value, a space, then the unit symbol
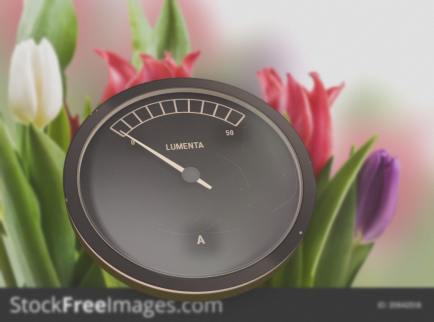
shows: 0 A
